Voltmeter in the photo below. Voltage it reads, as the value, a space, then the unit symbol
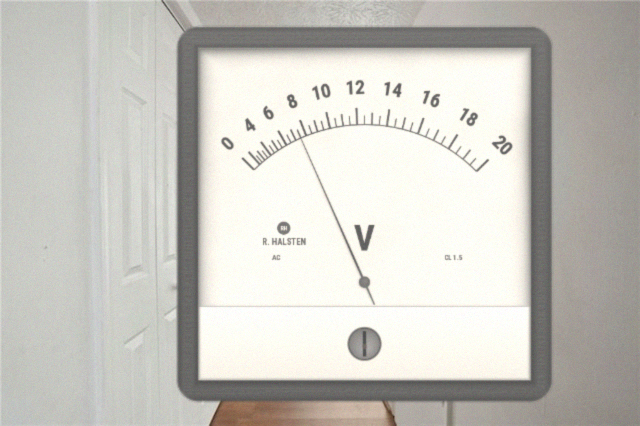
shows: 7.5 V
